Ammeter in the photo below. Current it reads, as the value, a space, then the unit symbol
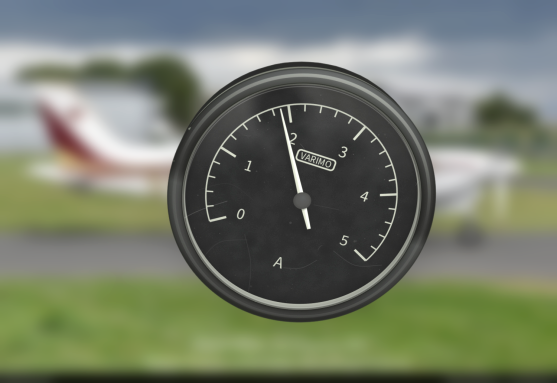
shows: 1.9 A
